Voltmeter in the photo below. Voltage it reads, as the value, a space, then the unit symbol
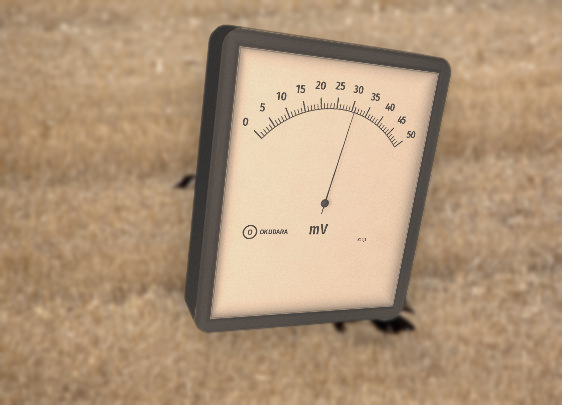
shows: 30 mV
